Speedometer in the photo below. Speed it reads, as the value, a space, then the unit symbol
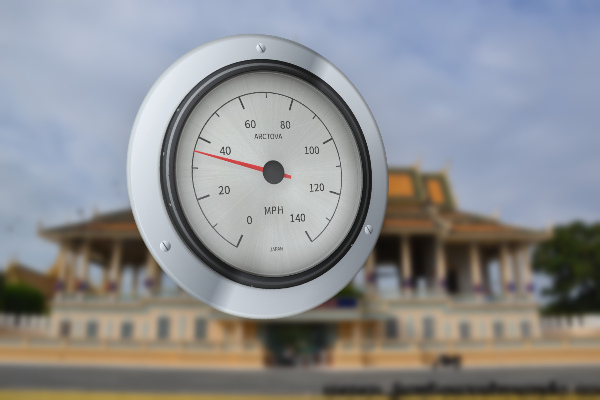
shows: 35 mph
